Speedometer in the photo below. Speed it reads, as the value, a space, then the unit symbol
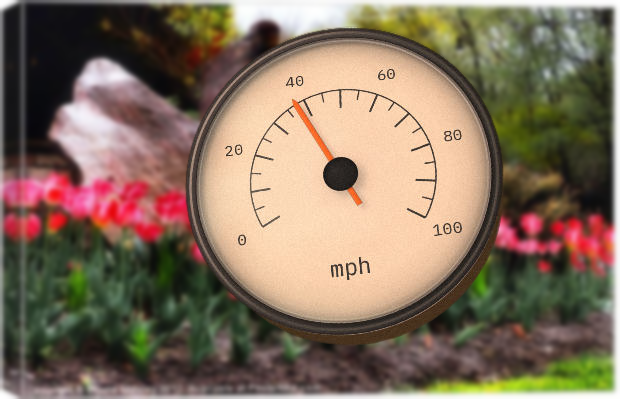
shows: 37.5 mph
